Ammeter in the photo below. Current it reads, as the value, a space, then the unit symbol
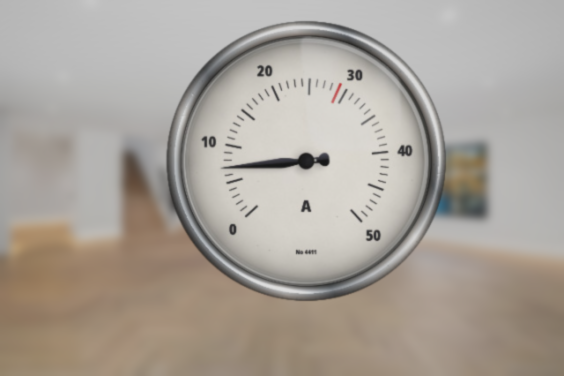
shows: 7 A
